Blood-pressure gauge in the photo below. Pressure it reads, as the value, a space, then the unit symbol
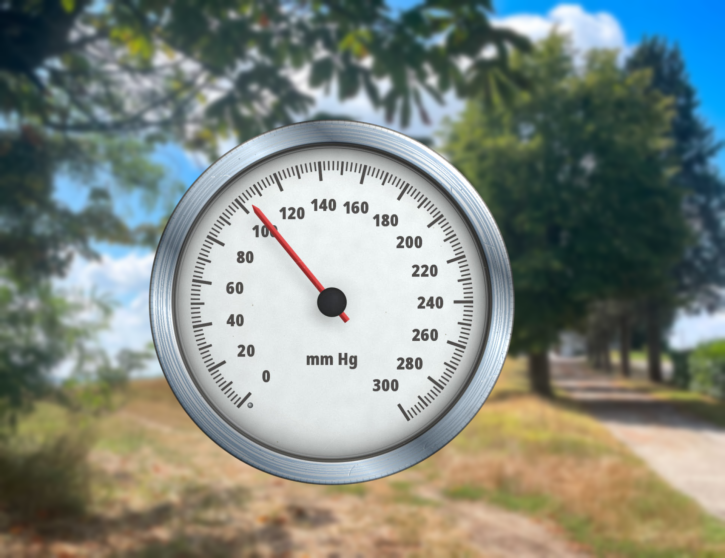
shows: 104 mmHg
